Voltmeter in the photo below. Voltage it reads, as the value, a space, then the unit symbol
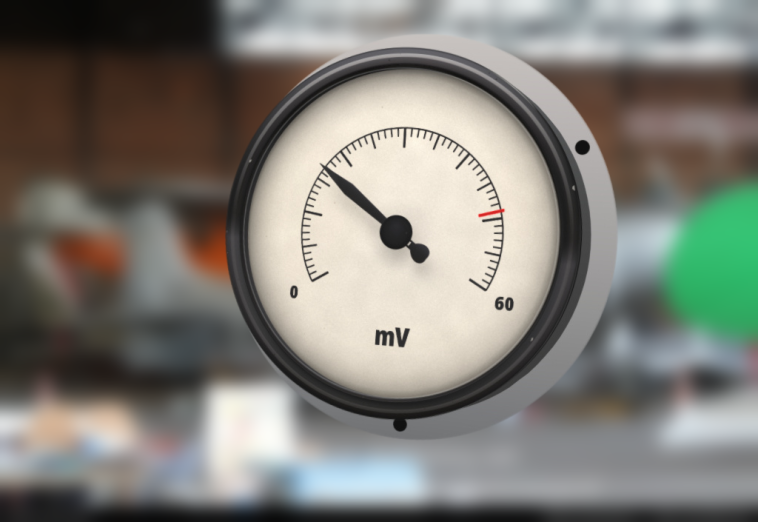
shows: 17 mV
